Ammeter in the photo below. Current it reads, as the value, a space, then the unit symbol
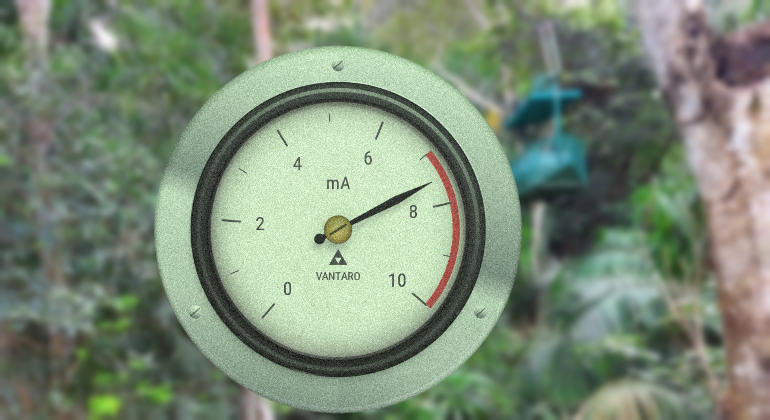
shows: 7.5 mA
